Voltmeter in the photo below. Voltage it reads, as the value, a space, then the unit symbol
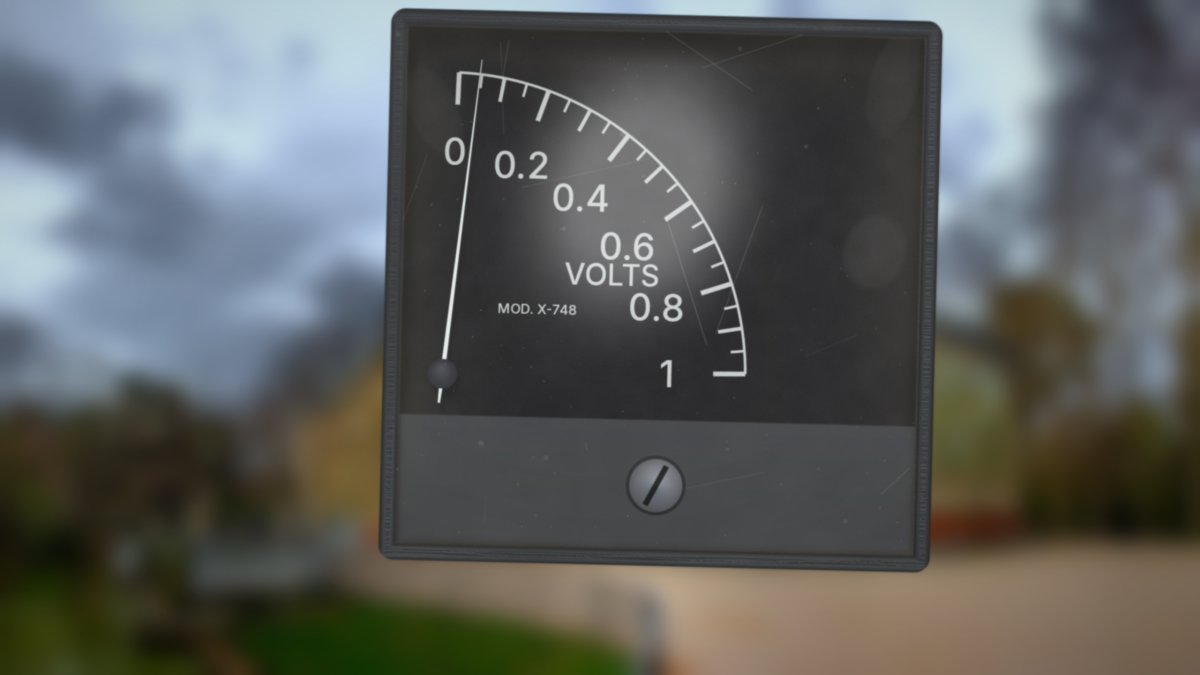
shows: 0.05 V
